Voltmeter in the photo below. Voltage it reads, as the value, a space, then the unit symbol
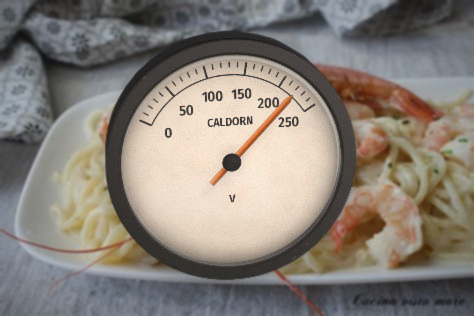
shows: 220 V
